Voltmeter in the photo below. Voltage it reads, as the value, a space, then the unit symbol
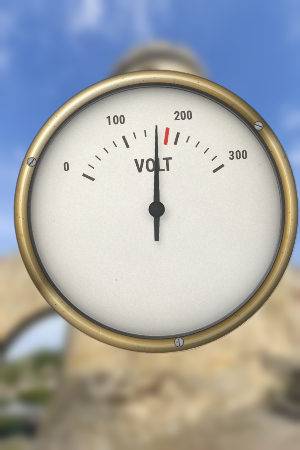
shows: 160 V
